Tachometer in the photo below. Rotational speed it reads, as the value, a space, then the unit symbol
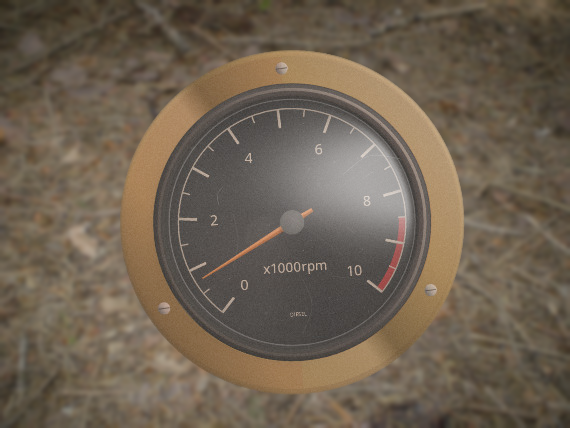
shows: 750 rpm
